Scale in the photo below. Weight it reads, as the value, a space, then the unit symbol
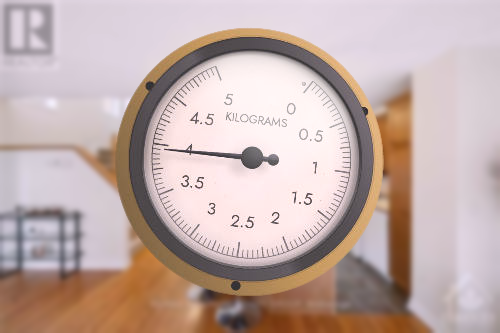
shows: 3.95 kg
